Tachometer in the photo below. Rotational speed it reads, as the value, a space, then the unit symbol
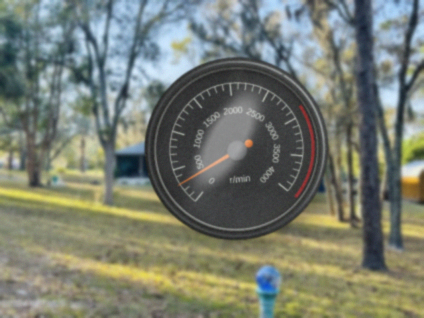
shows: 300 rpm
